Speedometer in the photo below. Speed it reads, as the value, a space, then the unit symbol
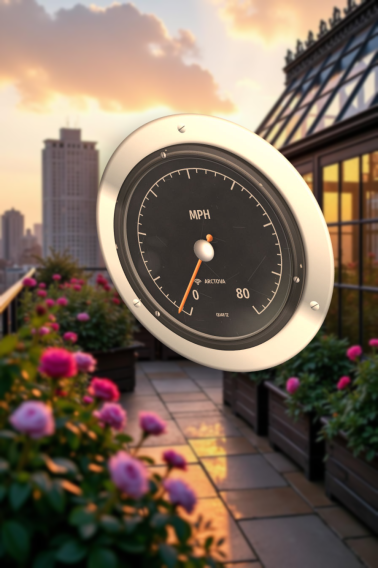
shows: 2 mph
